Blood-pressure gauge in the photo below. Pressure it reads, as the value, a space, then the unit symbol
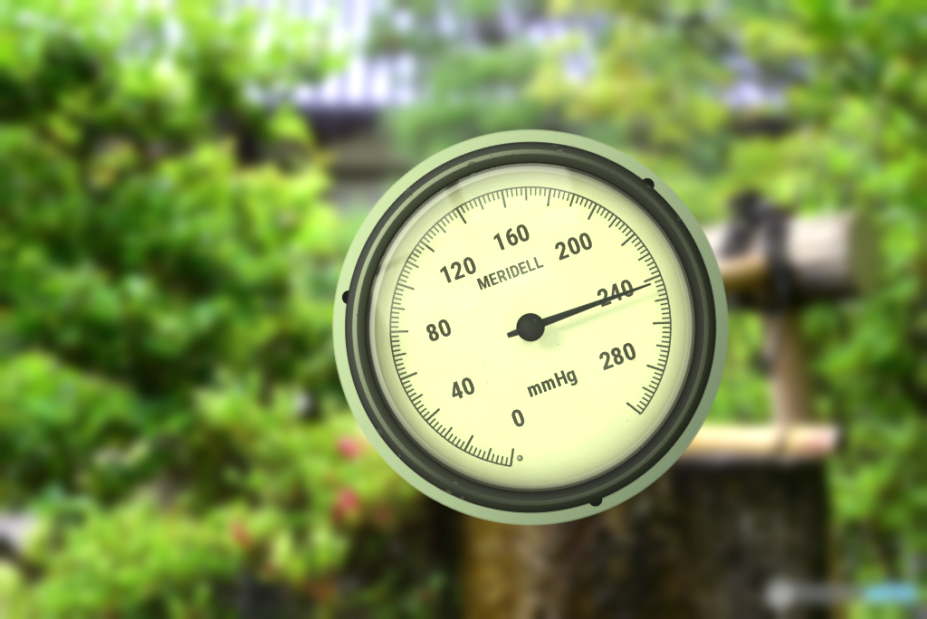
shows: 242 mmHg
